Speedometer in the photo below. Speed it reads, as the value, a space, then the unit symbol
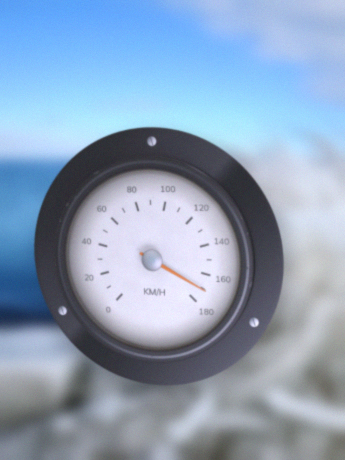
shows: 170 km/h
